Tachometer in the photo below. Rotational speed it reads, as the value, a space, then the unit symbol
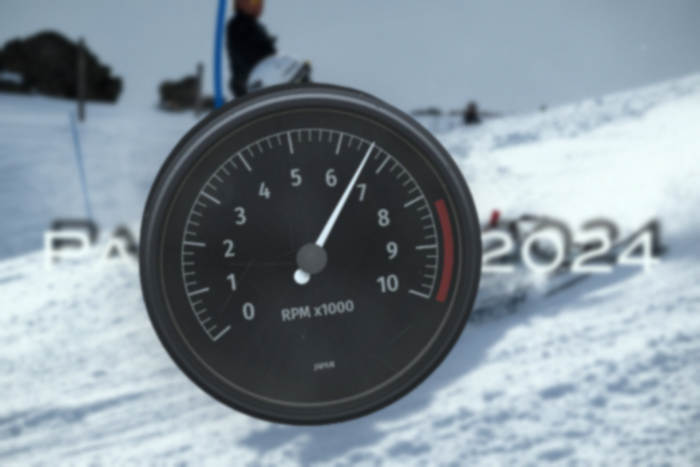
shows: 6600 rpm
